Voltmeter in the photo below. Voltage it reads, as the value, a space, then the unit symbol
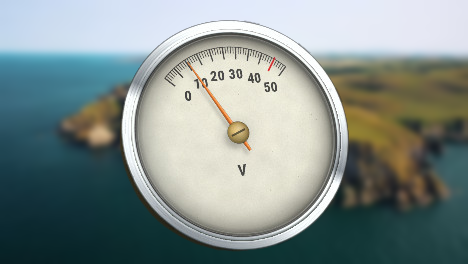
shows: 10 V
